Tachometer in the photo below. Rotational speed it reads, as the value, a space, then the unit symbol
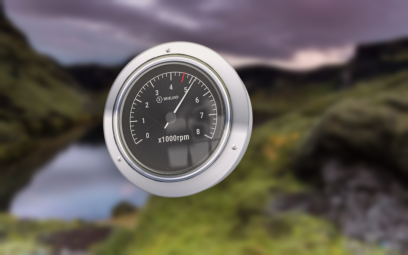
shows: 5200 rpm
